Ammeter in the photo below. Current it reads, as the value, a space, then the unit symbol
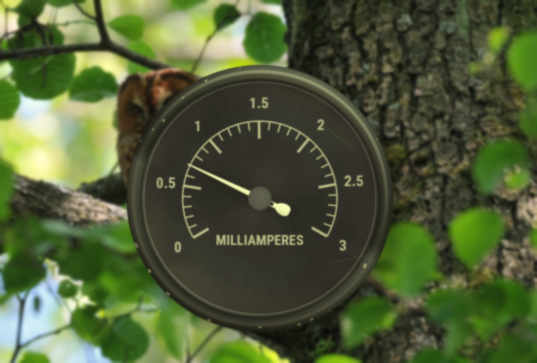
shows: 0.7 mA
